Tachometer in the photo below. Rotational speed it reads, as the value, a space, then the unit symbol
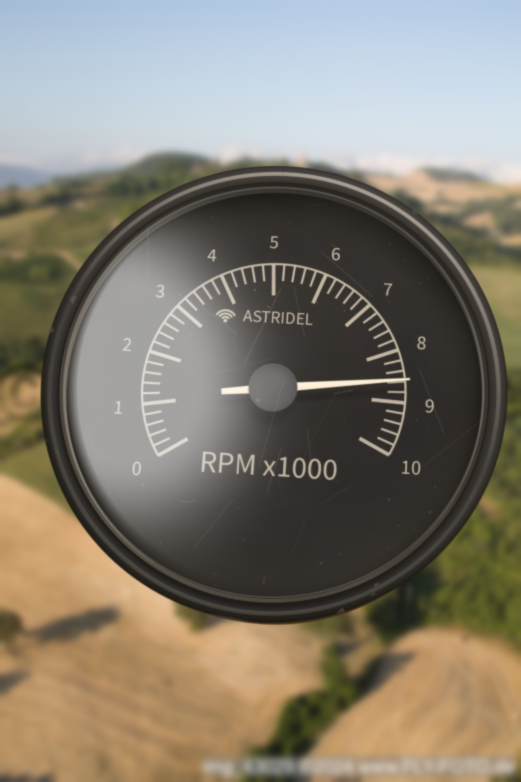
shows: 8600 rpm
